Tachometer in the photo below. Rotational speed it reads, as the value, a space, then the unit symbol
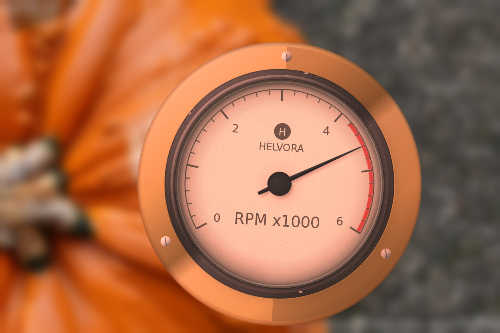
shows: 4600 rpm
